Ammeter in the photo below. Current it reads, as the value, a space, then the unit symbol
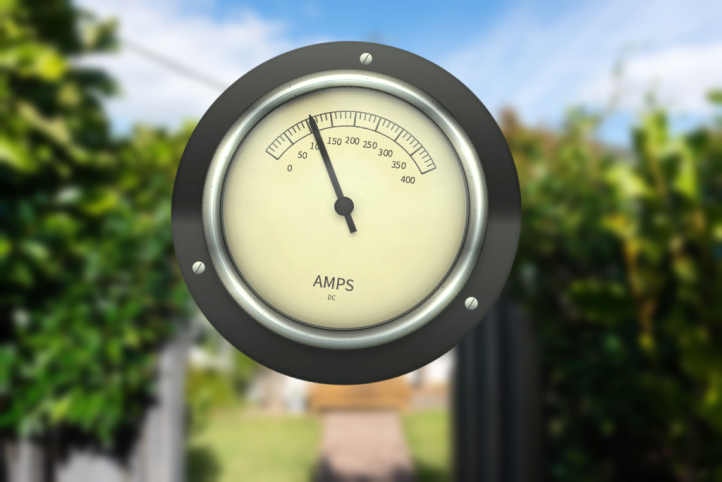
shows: 110 A
